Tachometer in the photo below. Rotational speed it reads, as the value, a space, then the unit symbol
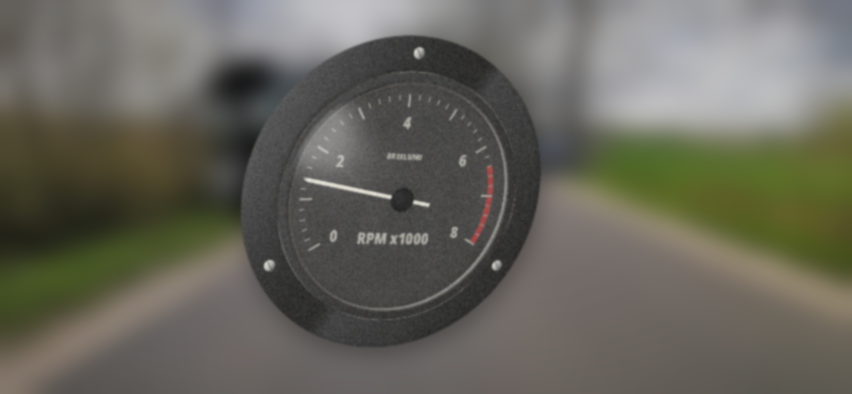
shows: 1400 rpm
